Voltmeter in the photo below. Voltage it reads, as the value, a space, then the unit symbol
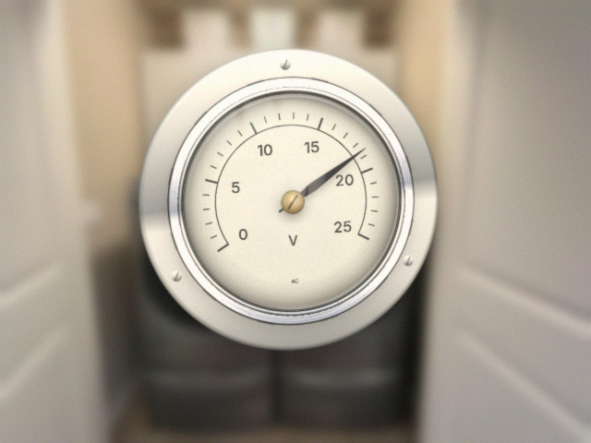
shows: 18.5 V
